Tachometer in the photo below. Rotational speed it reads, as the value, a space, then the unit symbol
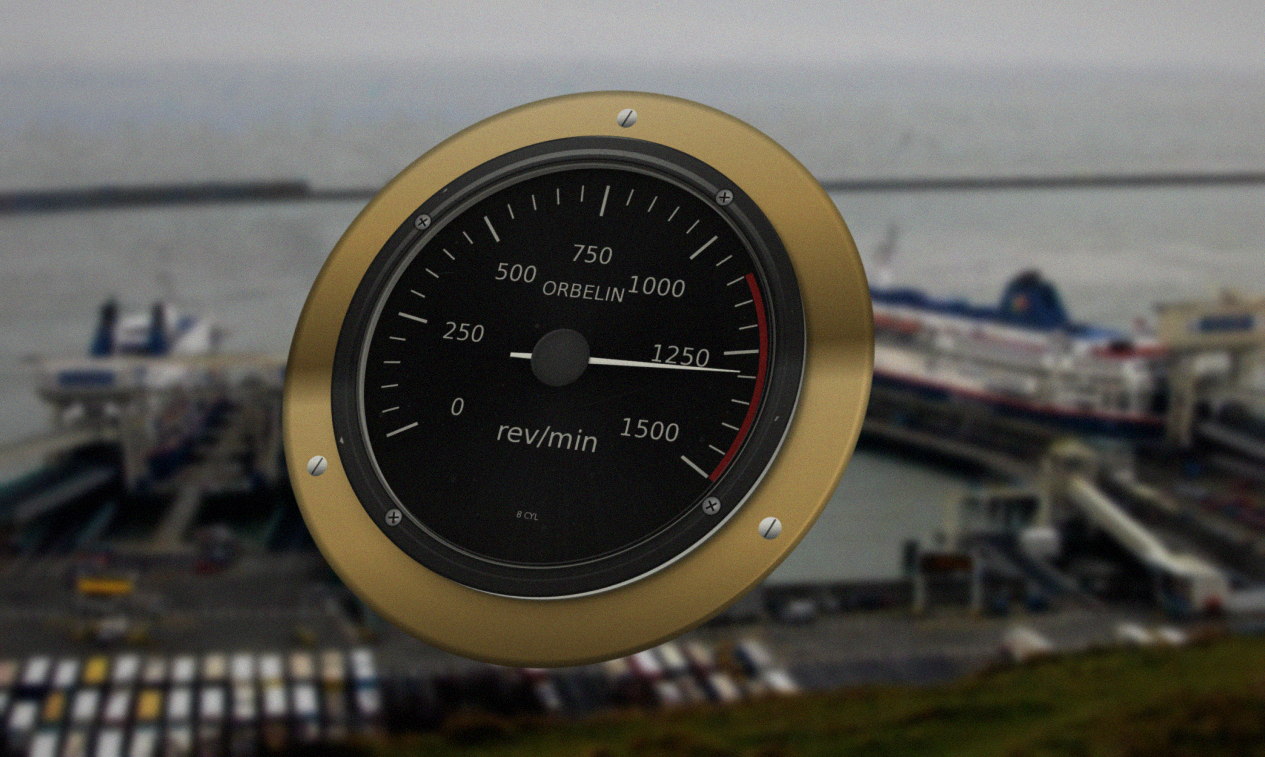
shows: 1300 rpm
